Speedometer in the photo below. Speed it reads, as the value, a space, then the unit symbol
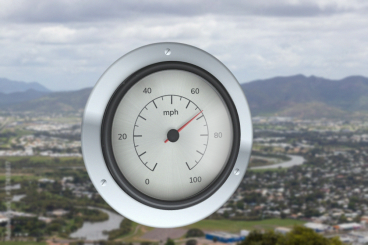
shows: 67.5 mph
